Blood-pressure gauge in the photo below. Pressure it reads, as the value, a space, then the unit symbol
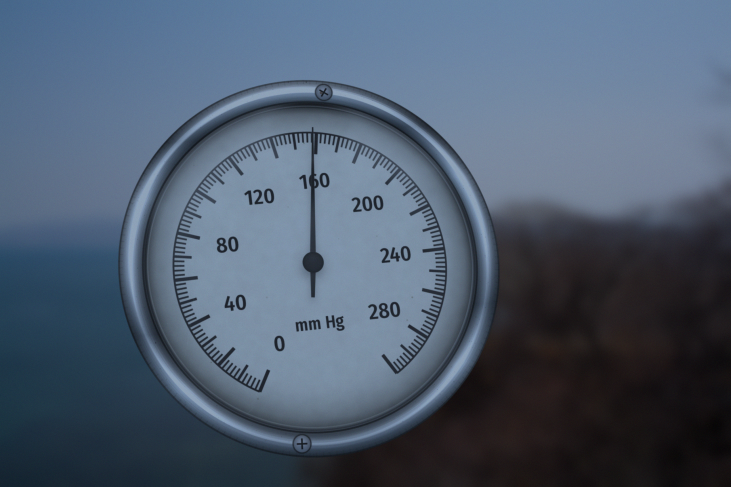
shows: 158 mmHg
